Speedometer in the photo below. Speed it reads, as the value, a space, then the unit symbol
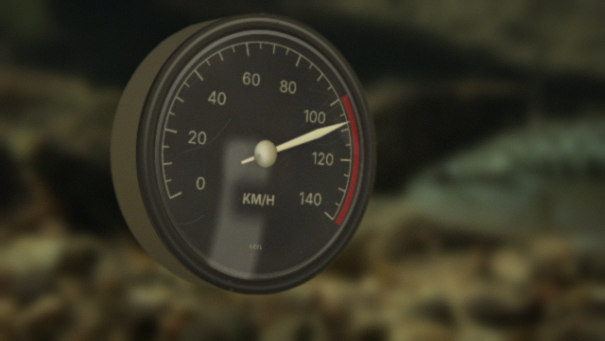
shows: 107.5 km/h
